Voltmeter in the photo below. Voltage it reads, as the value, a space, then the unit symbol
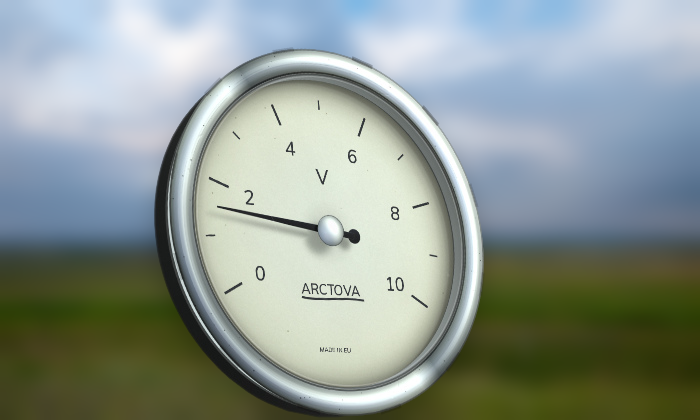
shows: 1.5 V
